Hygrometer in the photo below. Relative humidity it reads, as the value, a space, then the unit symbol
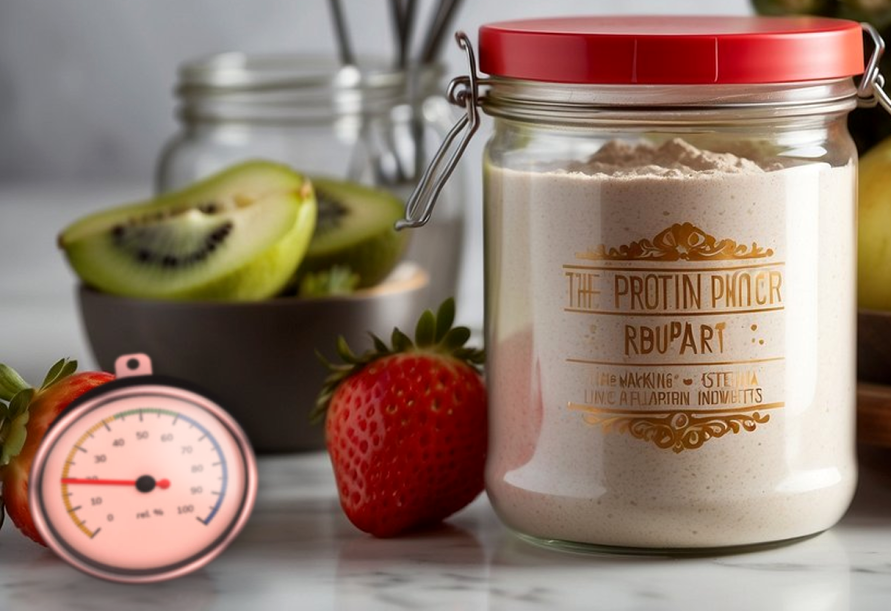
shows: 20 %
